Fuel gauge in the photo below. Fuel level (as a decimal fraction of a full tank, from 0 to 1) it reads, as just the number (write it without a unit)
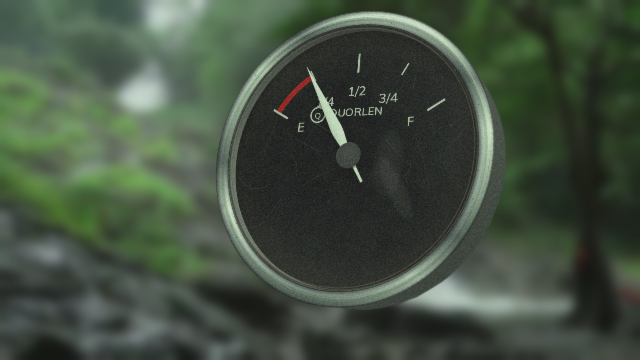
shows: 0.25
